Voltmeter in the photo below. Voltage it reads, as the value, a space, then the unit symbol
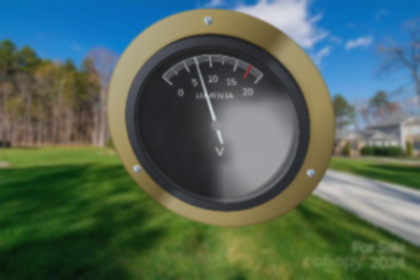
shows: 7.5 V
